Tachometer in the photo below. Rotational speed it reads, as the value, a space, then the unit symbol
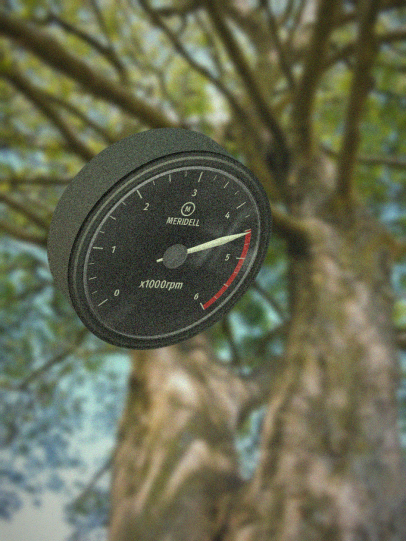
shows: 4500 rpm
